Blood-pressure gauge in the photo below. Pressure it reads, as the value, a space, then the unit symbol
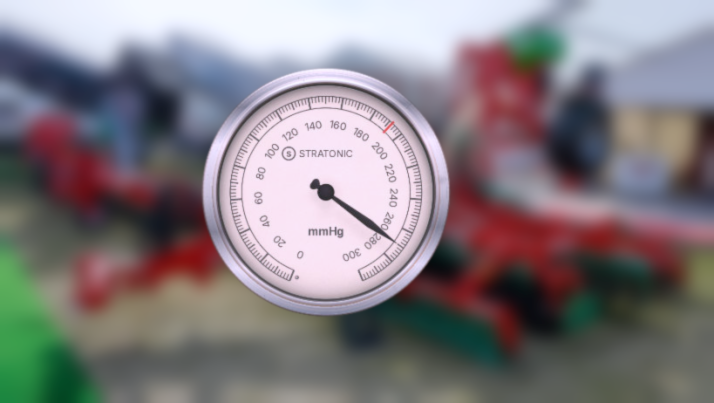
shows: 270 mmHg
